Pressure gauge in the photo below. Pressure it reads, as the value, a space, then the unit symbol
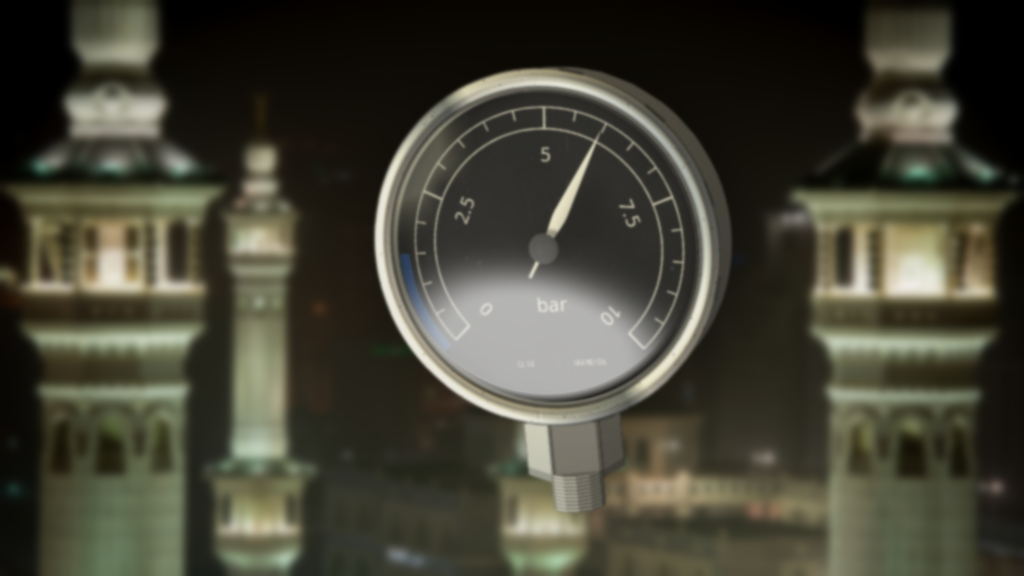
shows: 6 bar
